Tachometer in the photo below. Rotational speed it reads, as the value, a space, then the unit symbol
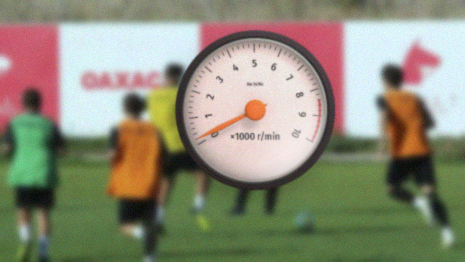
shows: 200 rpm
